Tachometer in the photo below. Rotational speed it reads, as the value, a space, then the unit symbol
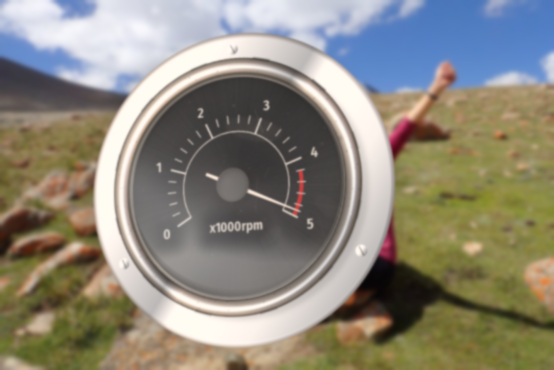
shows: 4900 rpm
